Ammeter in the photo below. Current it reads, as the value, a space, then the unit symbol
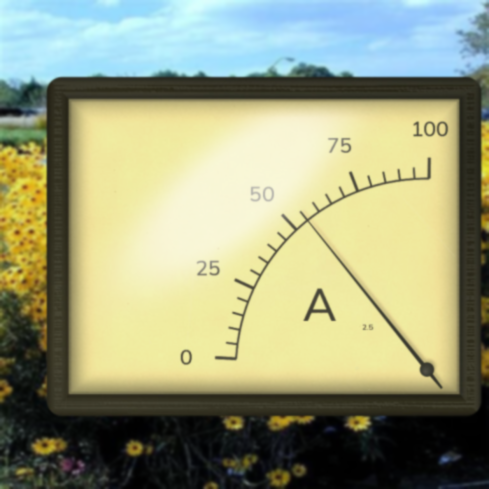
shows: 55 A
